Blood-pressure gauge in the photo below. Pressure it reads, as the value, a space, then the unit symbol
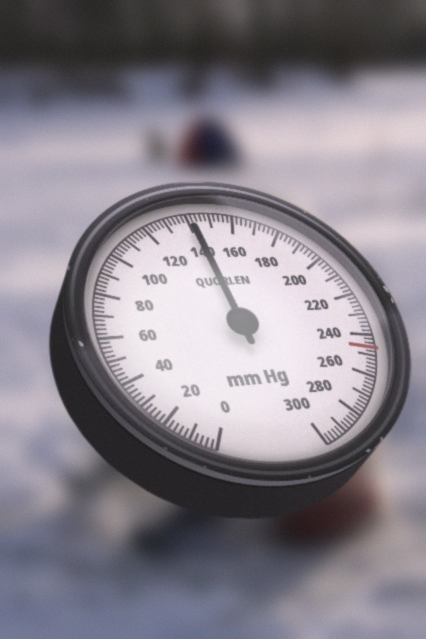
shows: 140 mmHg
